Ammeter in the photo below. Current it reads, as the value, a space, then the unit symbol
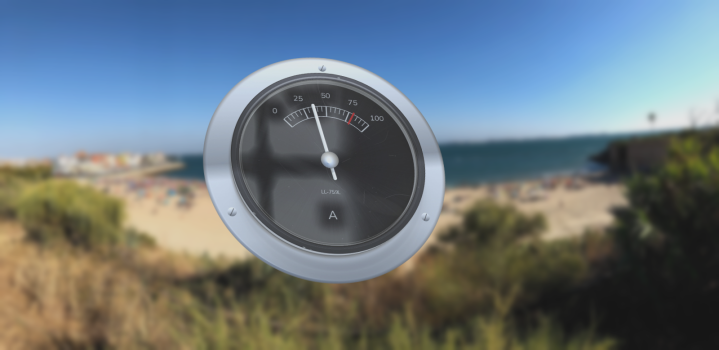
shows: 35 A
